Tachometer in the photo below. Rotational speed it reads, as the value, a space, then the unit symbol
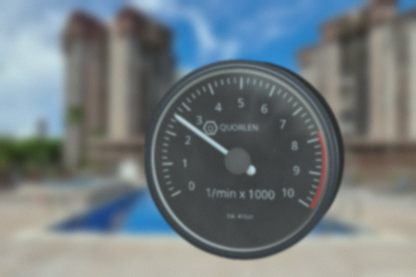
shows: 2600 rpm
